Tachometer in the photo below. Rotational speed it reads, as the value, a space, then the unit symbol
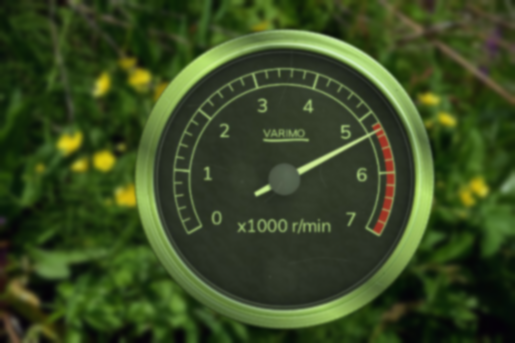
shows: 5300 rpm
